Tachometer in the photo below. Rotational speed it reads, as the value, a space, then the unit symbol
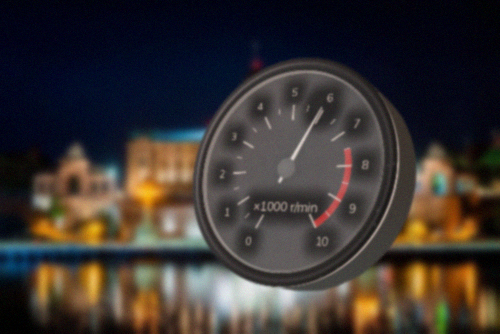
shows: 6000 rpm
